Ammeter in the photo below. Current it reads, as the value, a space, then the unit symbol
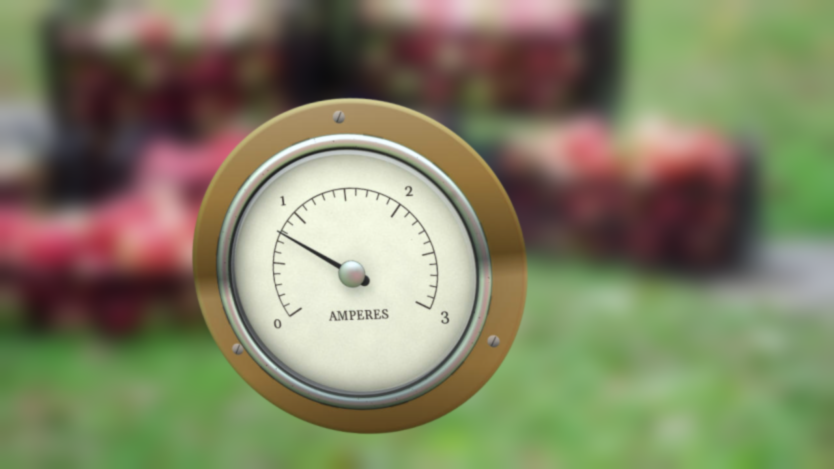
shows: 0.8 A
